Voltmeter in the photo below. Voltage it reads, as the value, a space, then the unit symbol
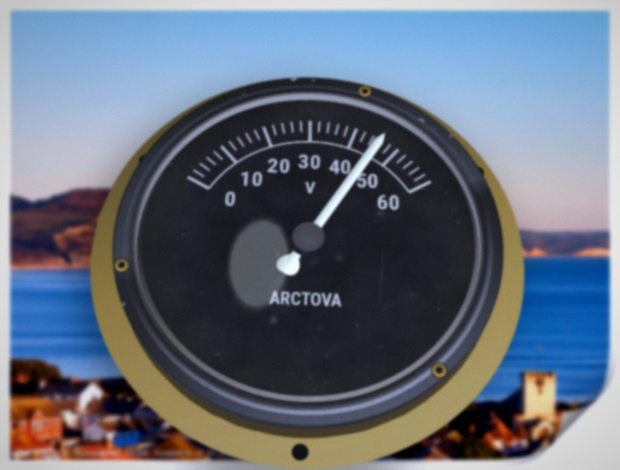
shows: 46 V
